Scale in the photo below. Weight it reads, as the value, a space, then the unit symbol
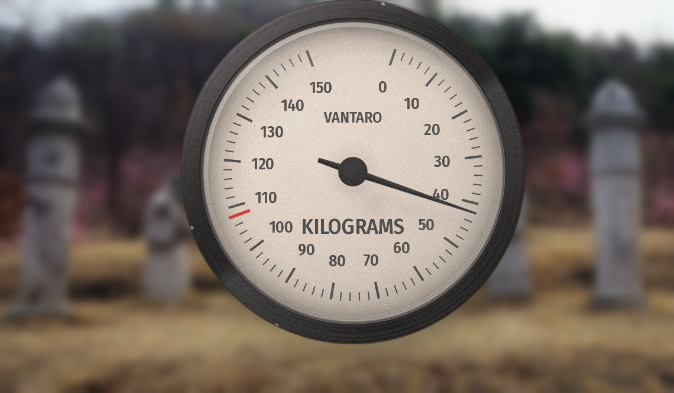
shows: 42 kg
